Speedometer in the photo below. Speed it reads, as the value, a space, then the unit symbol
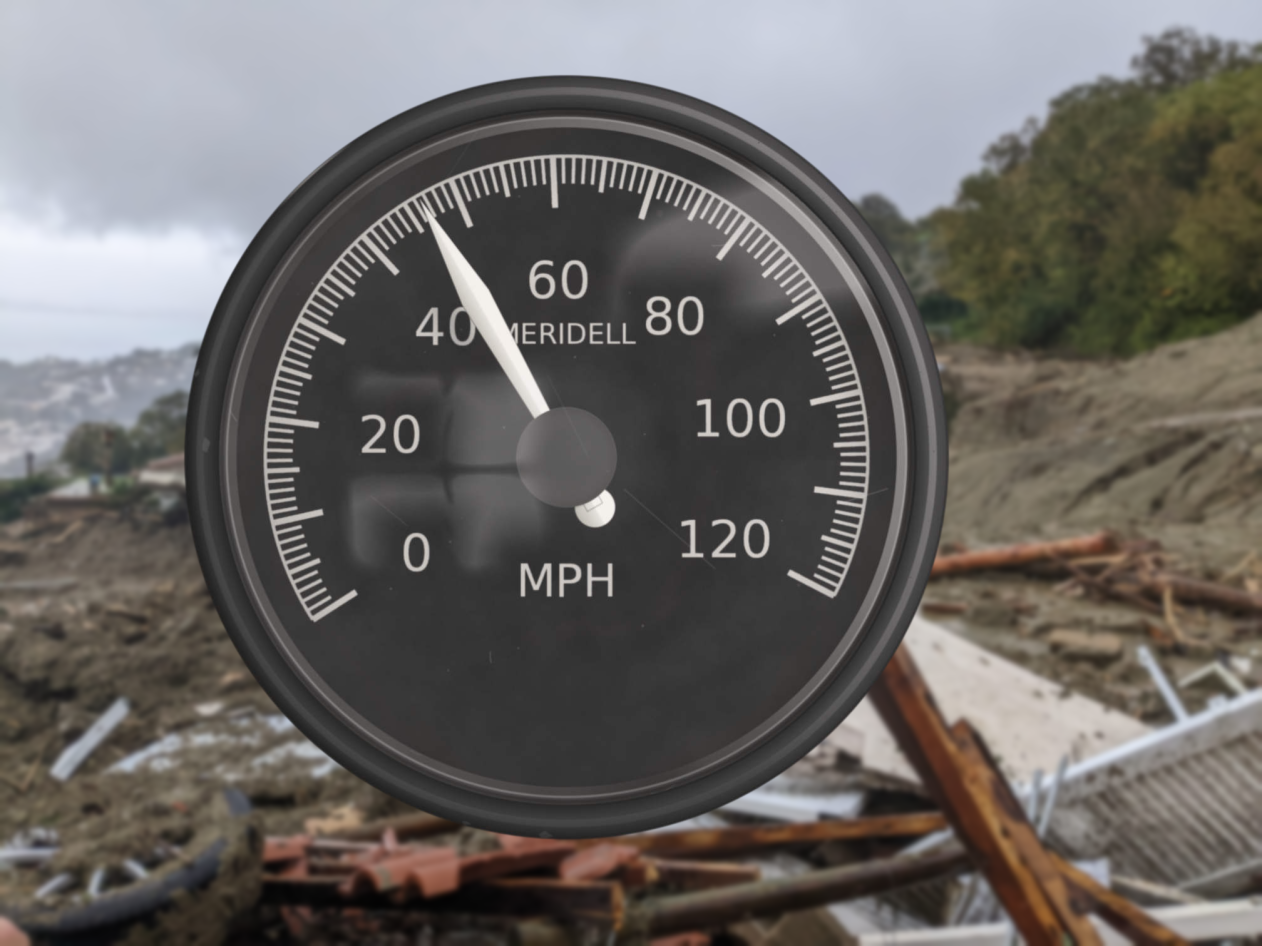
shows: 46.5 mph
